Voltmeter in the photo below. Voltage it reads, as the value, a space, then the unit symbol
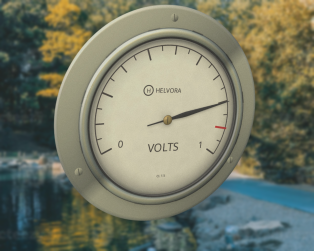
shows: 0.8 V
